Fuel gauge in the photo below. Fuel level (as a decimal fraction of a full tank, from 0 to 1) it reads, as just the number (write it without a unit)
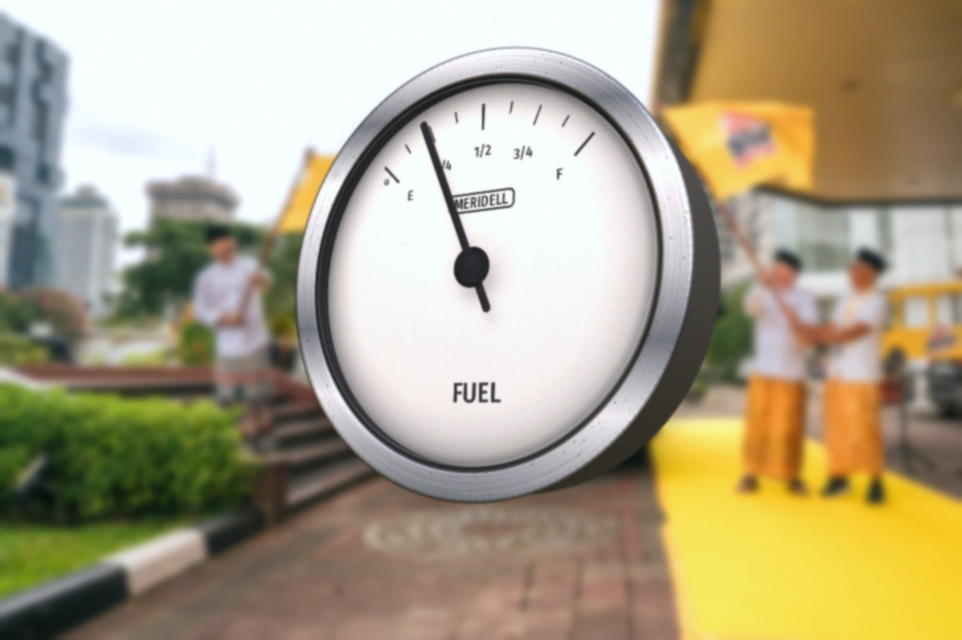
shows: 0.25
